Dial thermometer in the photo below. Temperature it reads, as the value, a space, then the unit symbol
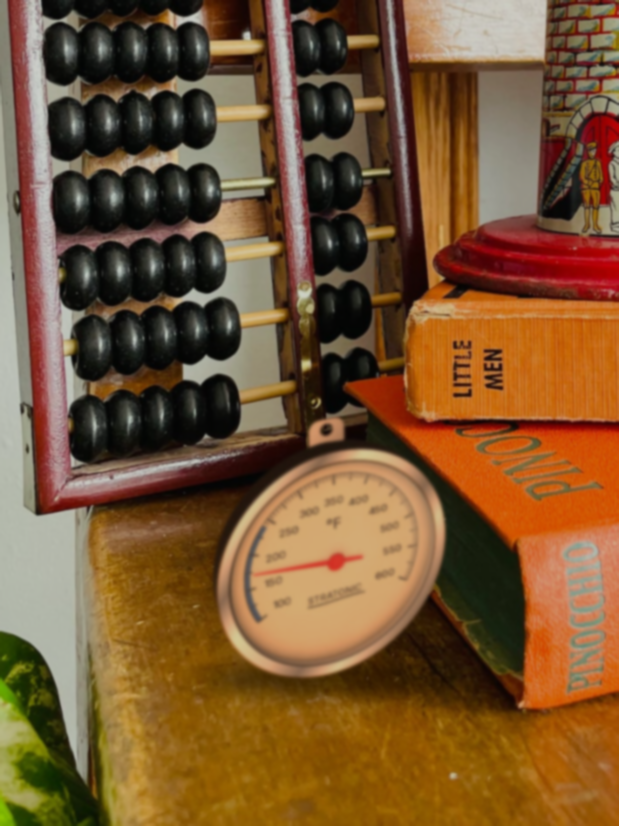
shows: 175 °F
